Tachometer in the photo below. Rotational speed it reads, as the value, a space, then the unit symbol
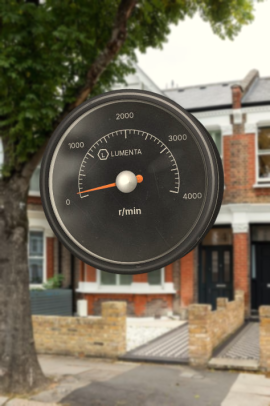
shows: 100 rpm
